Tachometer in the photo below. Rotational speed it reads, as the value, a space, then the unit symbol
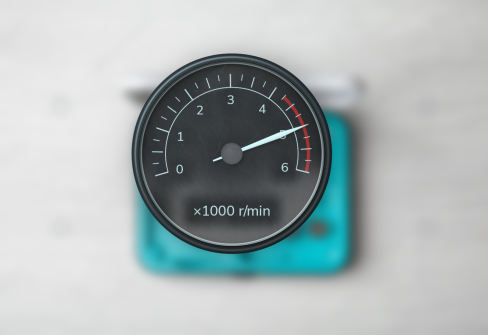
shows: 5000 rpm
